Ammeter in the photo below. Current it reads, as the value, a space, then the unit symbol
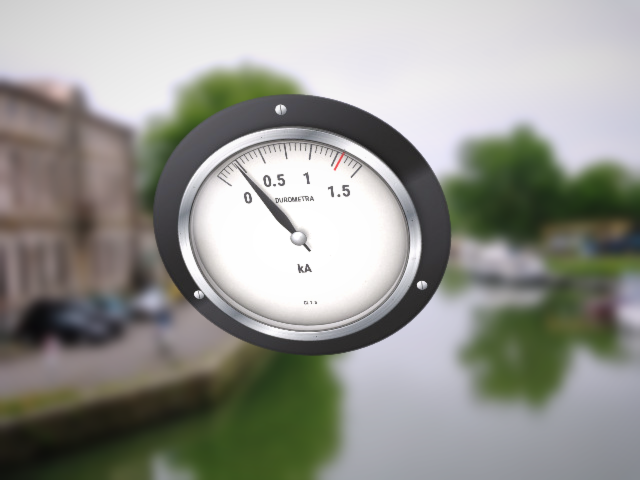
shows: 0.25 kA
